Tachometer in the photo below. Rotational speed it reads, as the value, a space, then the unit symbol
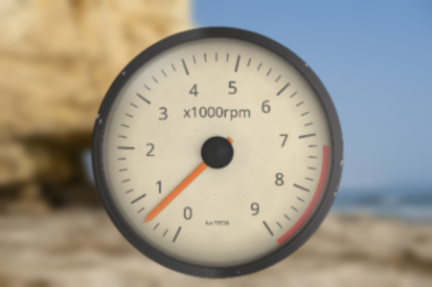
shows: 600 rpm
